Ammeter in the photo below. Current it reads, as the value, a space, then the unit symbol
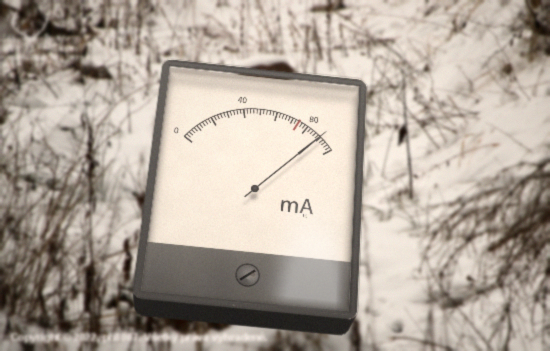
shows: 90 mA
